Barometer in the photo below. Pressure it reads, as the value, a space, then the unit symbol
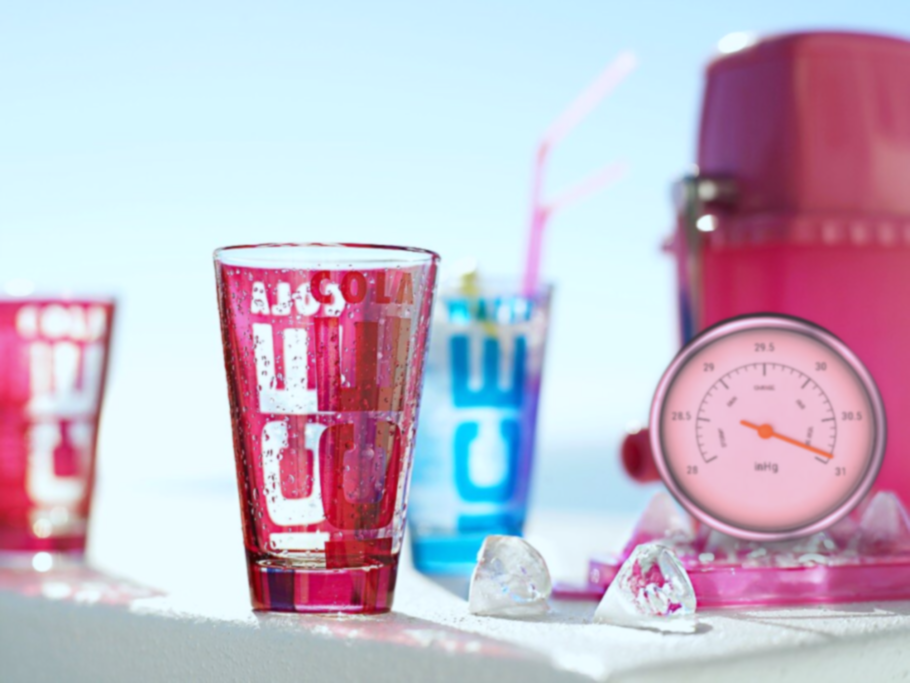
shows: 30.9 inHg
